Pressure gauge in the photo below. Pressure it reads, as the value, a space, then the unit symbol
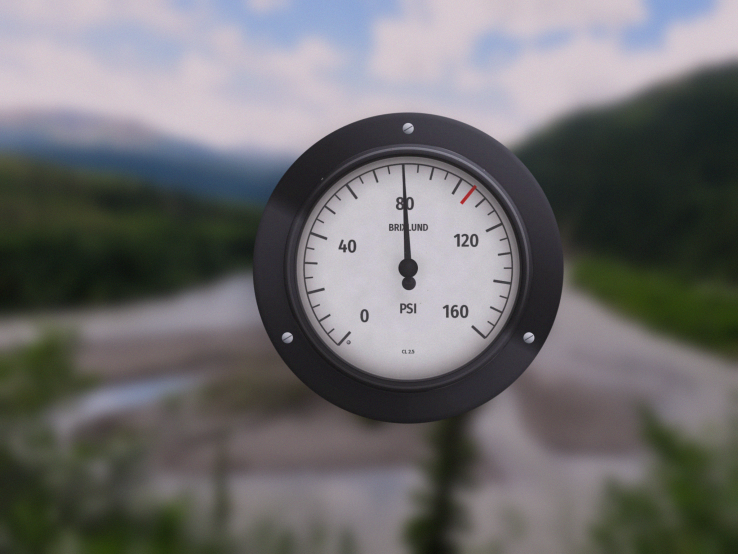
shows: 80 psi
